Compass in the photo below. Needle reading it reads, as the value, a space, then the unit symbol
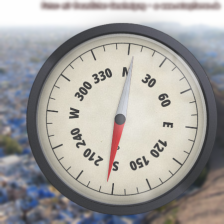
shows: 185 °
